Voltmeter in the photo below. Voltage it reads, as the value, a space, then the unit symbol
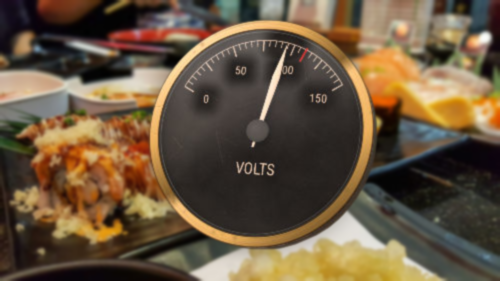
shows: 95 V
